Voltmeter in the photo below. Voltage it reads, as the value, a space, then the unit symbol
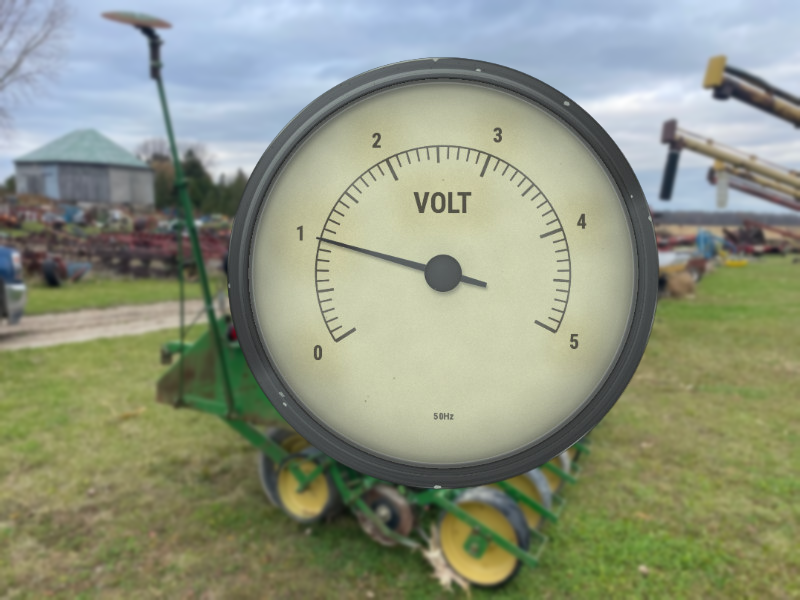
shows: 1 V
